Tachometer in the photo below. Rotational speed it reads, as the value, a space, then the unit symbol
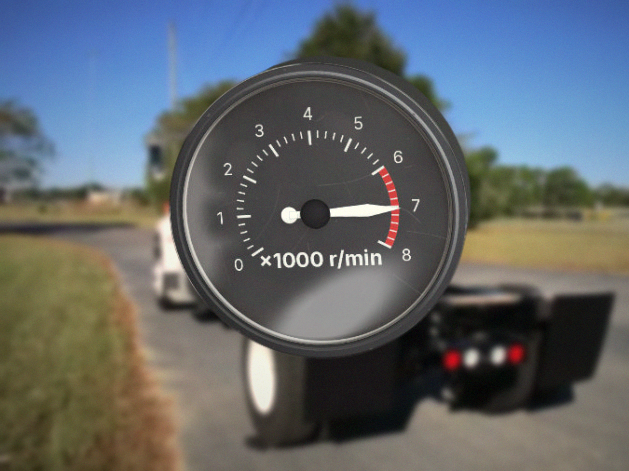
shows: 7000 rpm
